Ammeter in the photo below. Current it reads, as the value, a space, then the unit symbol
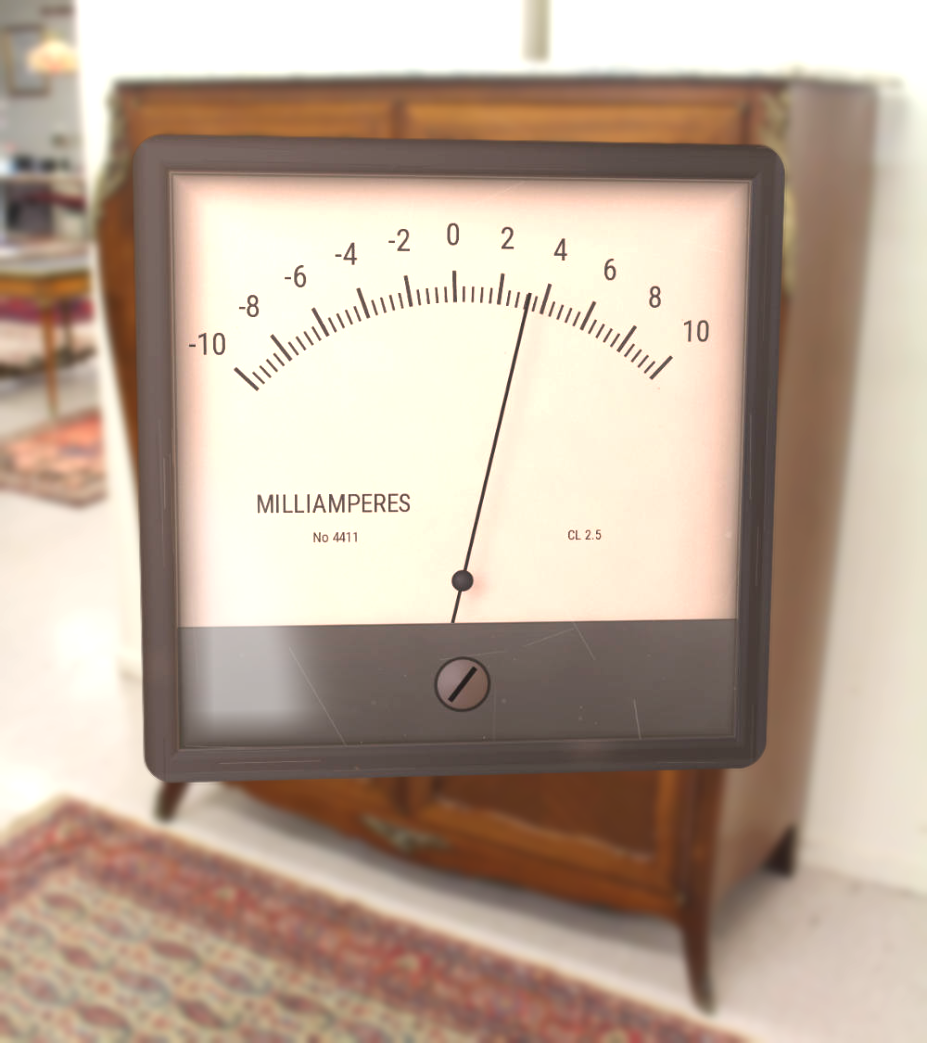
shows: 3.2 mA
